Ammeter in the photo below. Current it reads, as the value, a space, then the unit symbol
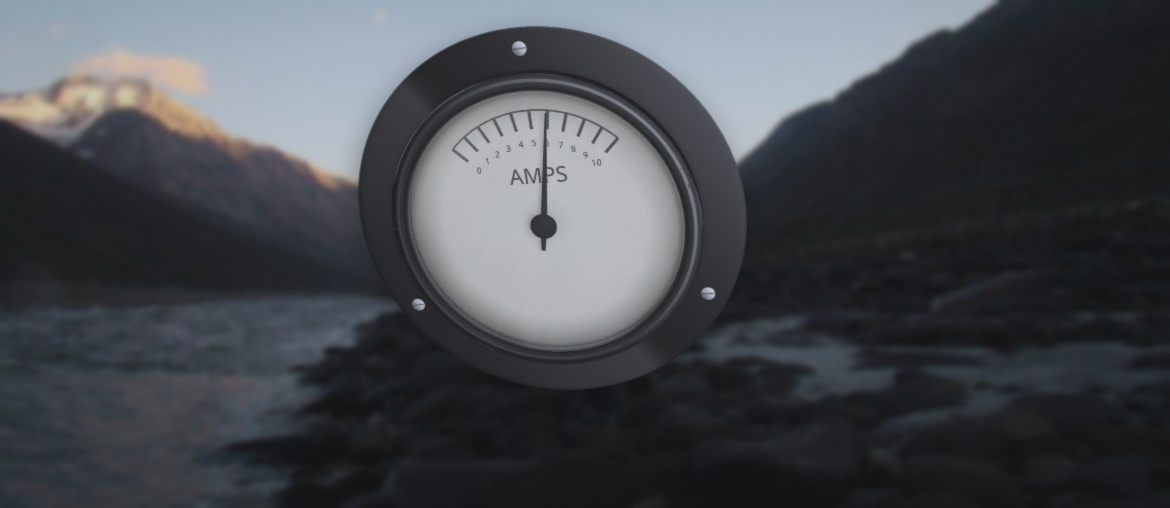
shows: 6 A
